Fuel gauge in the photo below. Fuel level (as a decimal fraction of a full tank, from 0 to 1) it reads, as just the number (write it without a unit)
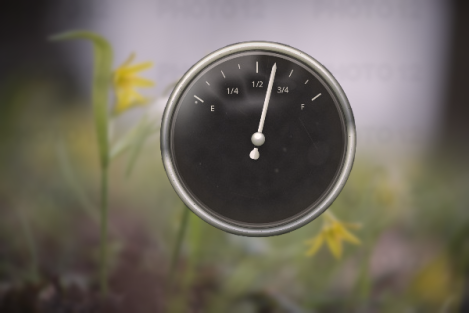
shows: 0.625
